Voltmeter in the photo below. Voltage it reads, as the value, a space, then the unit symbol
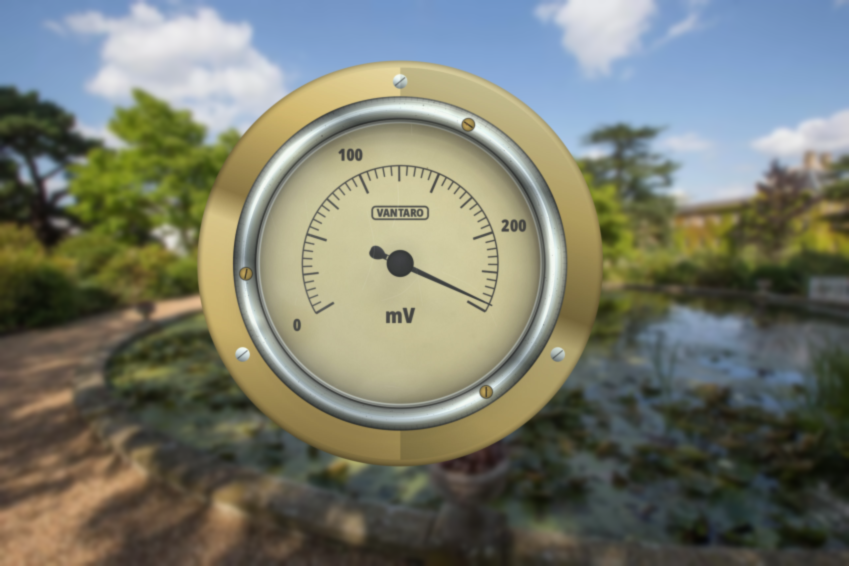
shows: 245 mV
